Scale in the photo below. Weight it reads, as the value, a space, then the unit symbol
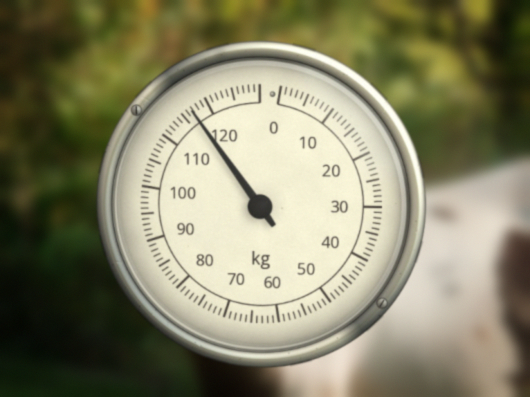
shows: 117 kg
